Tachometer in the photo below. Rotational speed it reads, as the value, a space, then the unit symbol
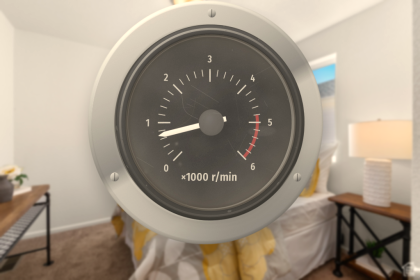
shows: 700 rpm
